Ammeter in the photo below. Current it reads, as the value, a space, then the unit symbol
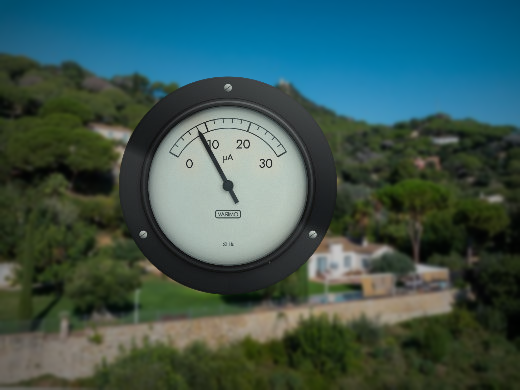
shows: 8 µA
